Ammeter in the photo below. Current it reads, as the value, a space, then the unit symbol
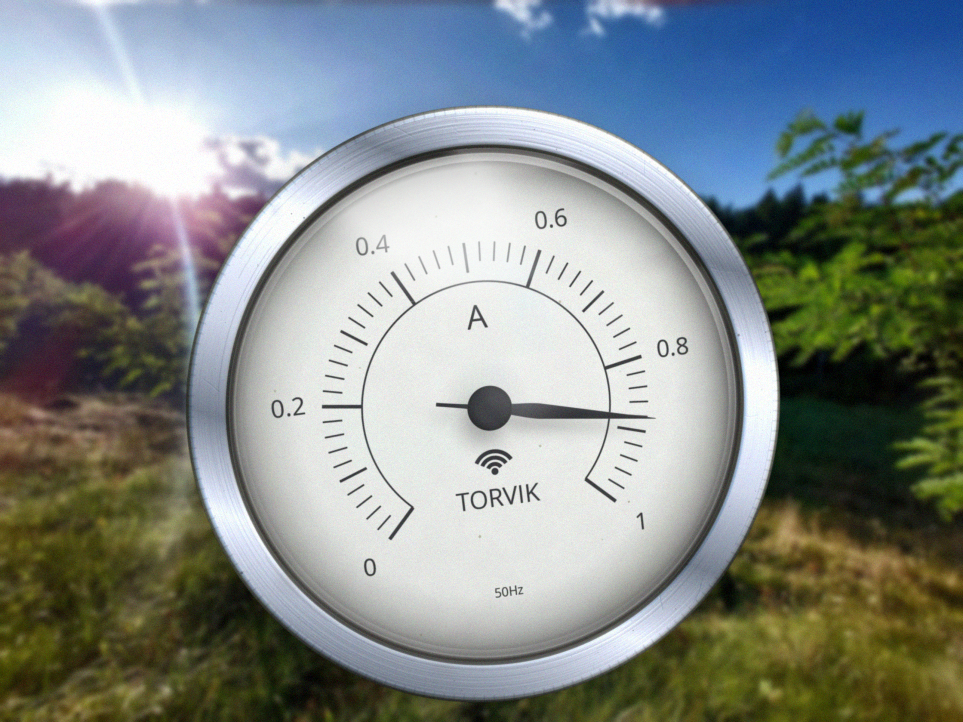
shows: 0.88 A
